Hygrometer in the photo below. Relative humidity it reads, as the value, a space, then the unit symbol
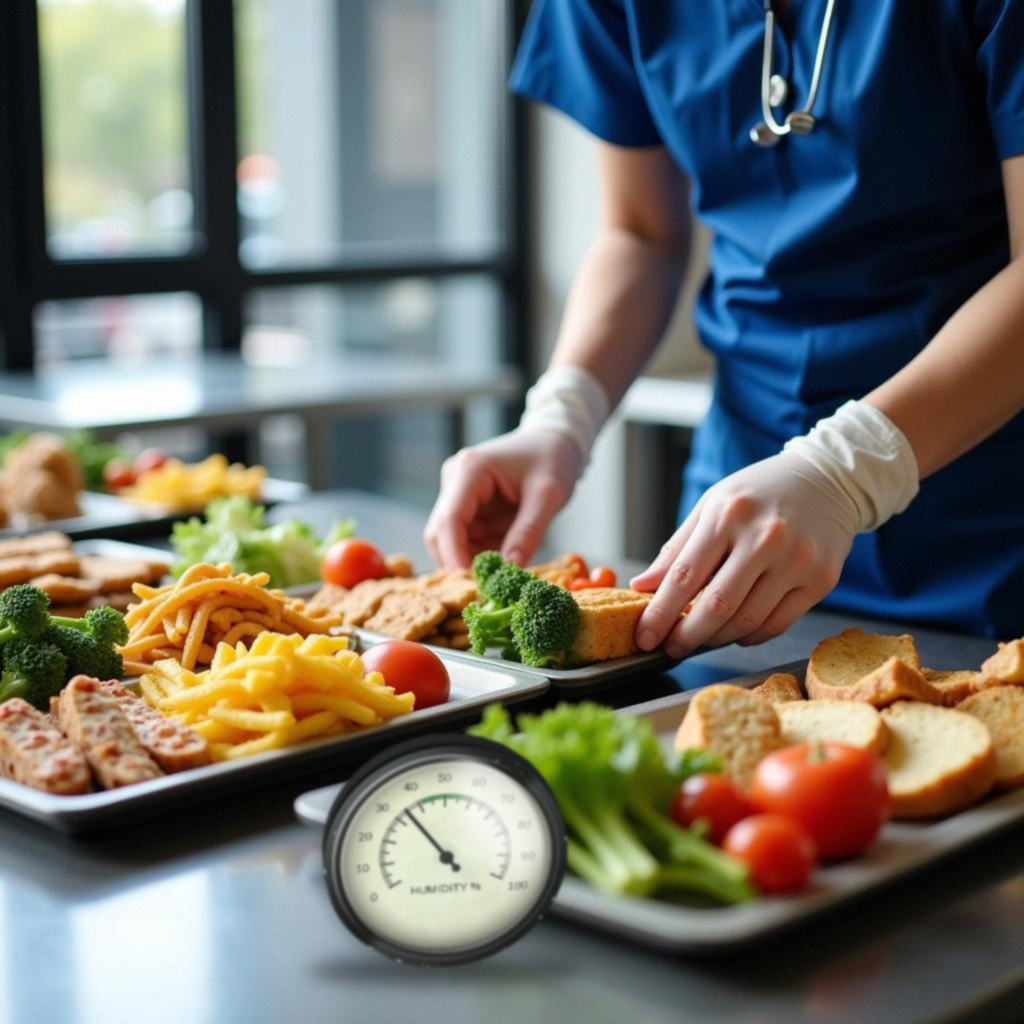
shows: 35 %
